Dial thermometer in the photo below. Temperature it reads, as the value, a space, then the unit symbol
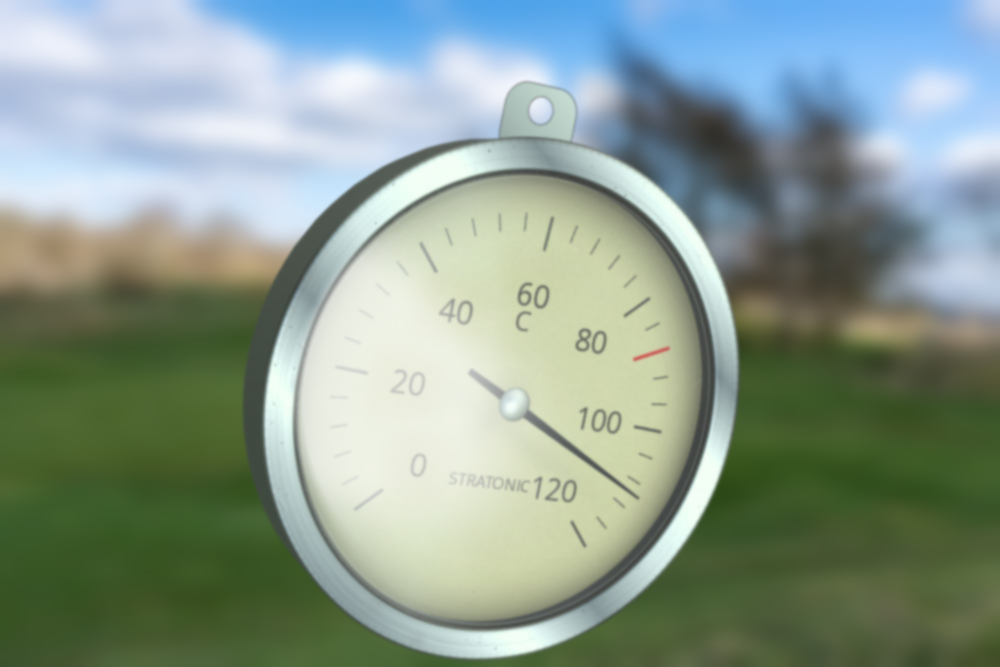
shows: 110 °C
